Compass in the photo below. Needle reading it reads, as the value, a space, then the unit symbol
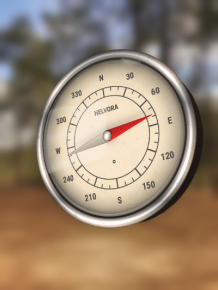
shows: 80 °
